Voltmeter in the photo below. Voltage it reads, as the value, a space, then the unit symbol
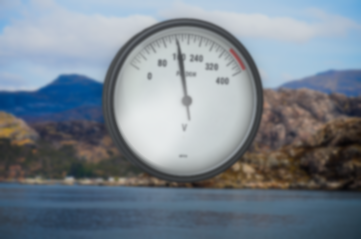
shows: 160 V
